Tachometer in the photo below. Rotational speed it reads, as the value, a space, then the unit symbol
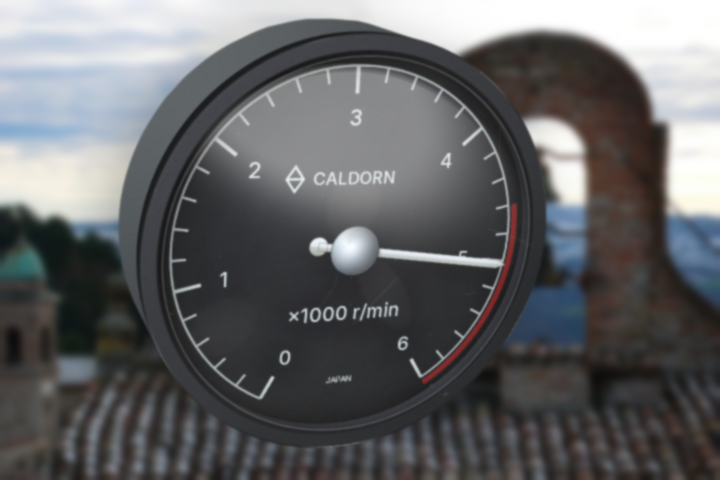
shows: 5000 rpm
